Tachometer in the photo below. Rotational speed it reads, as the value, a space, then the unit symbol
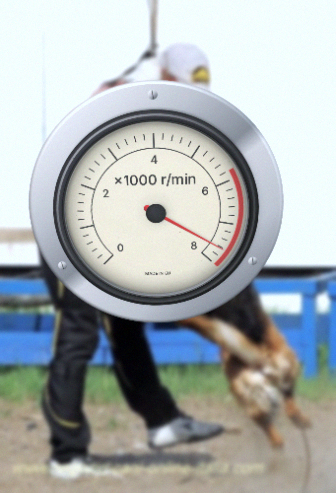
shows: 7600 rpm
